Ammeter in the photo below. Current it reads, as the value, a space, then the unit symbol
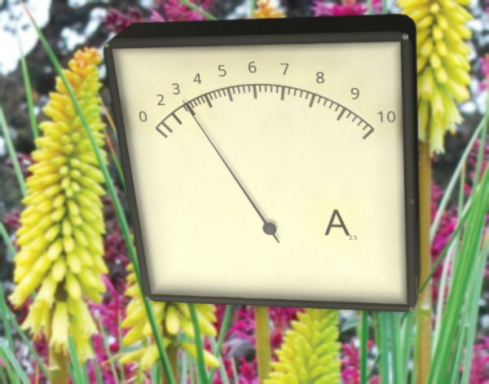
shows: 3 A
